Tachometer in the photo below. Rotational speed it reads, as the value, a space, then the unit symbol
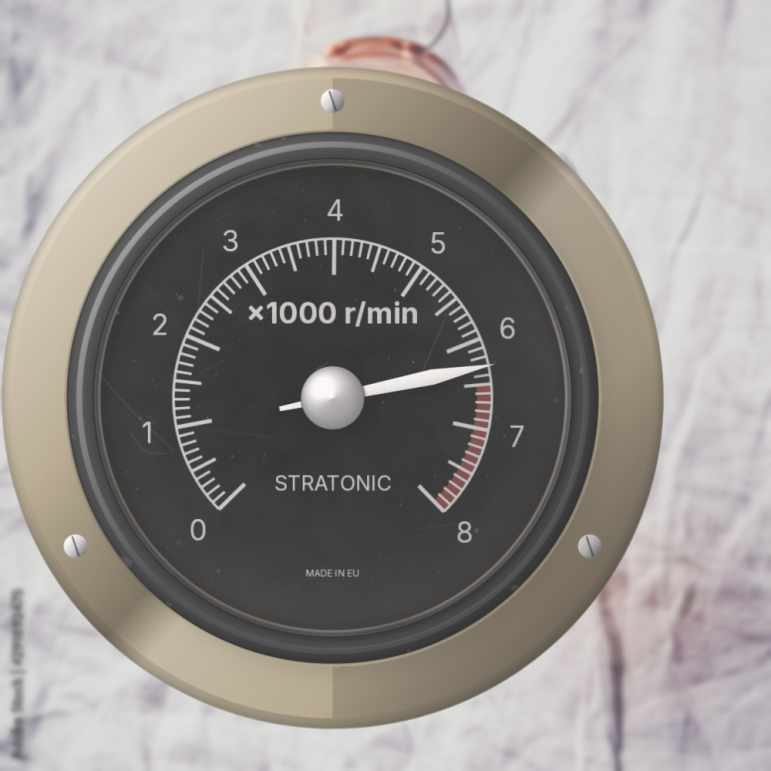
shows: 6300 rpm
